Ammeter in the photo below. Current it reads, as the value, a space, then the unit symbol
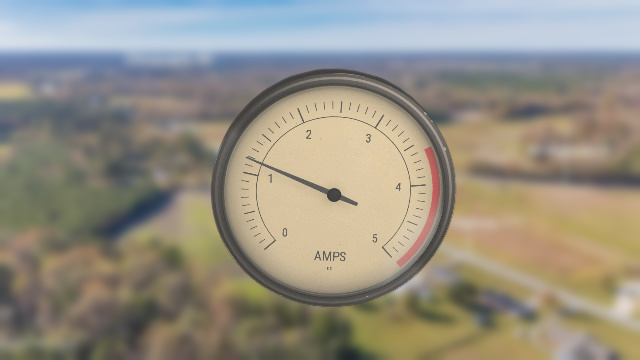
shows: 1.2 A
